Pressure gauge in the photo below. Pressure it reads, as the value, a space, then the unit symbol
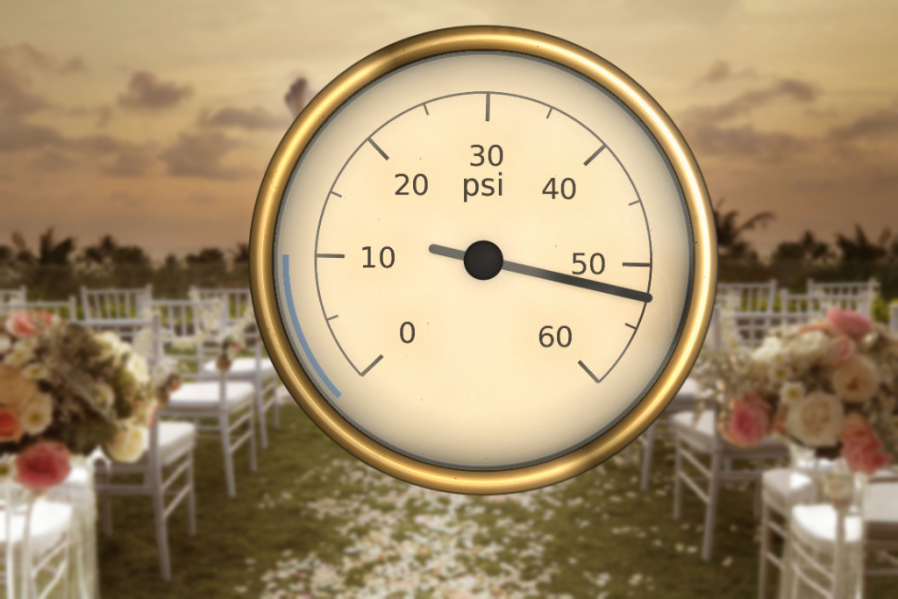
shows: 52.5 psi
